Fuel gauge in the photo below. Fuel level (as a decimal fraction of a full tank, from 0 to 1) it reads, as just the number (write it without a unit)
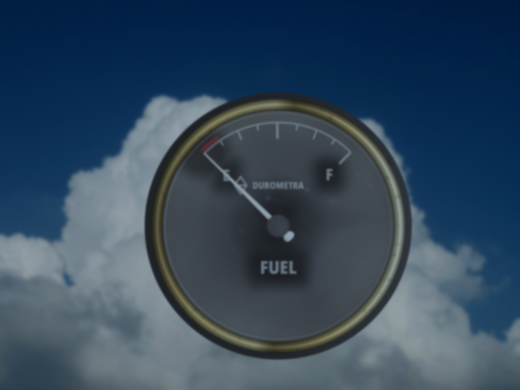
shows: 0
